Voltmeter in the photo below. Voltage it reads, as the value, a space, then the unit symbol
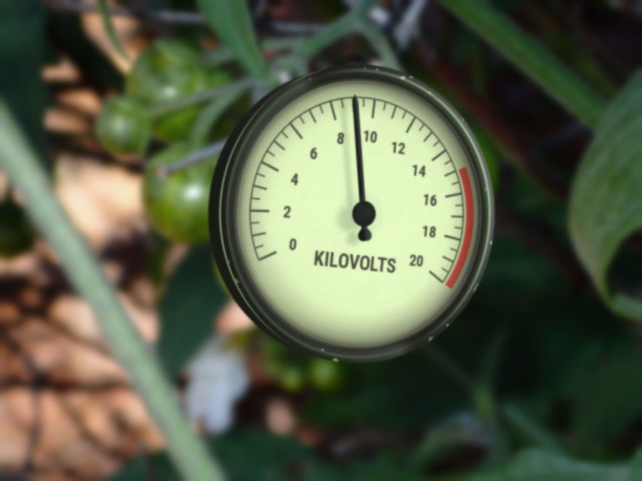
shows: 9 kV
